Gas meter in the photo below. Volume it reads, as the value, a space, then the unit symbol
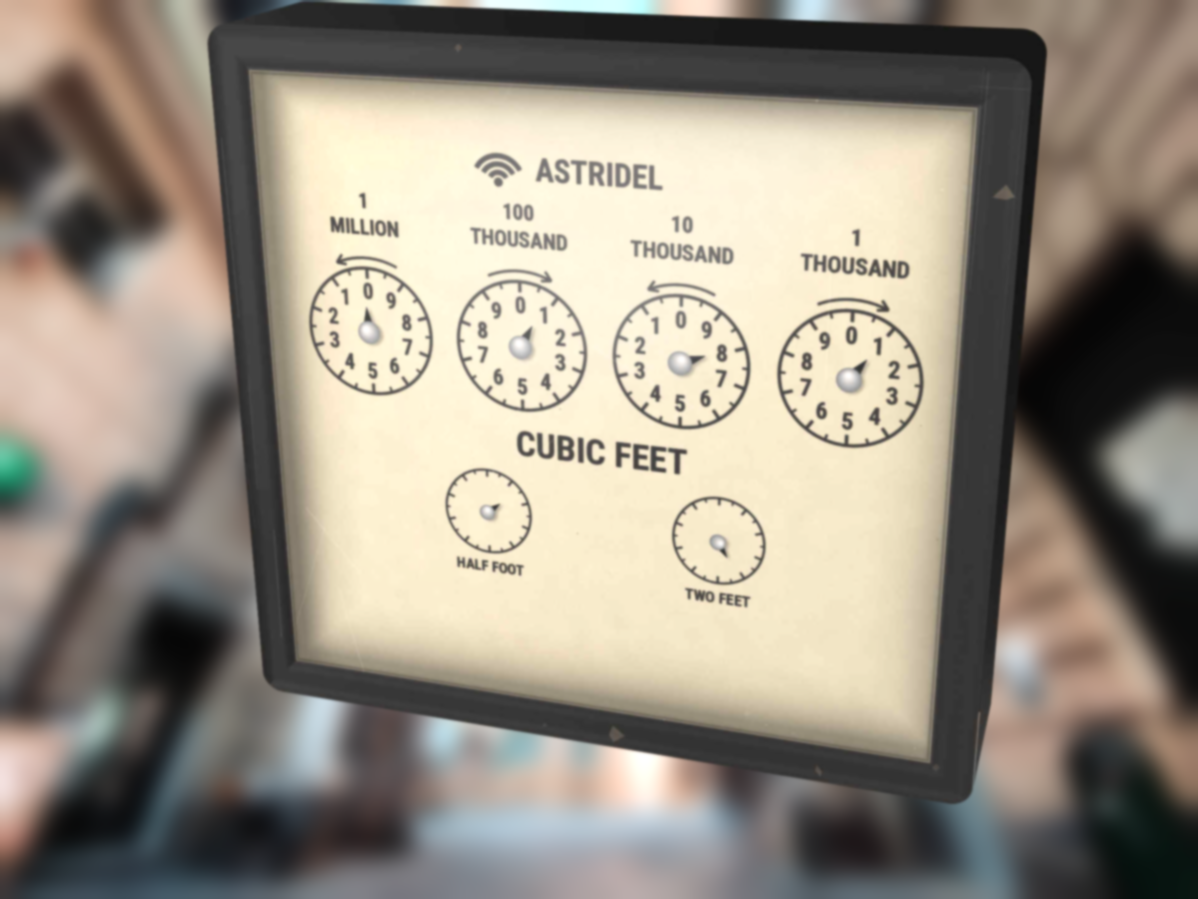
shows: 8100 ft³
